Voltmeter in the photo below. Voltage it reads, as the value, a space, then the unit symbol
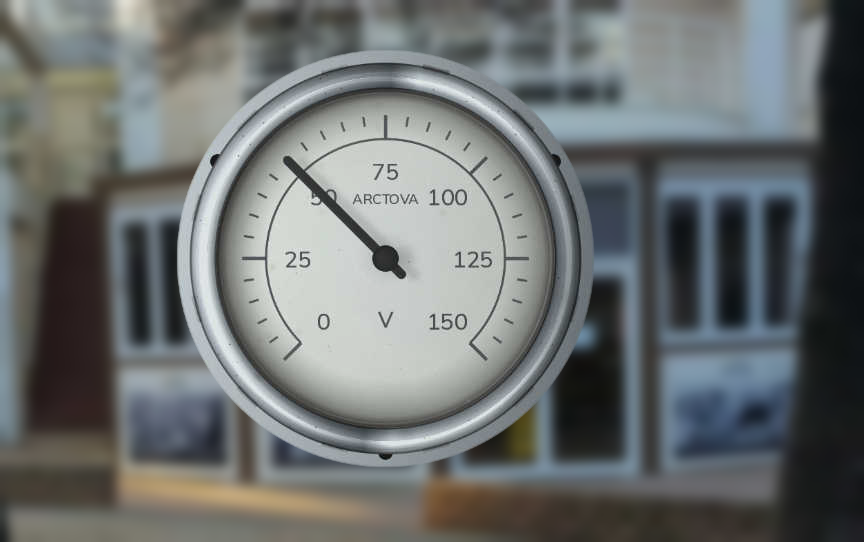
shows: 50 V
